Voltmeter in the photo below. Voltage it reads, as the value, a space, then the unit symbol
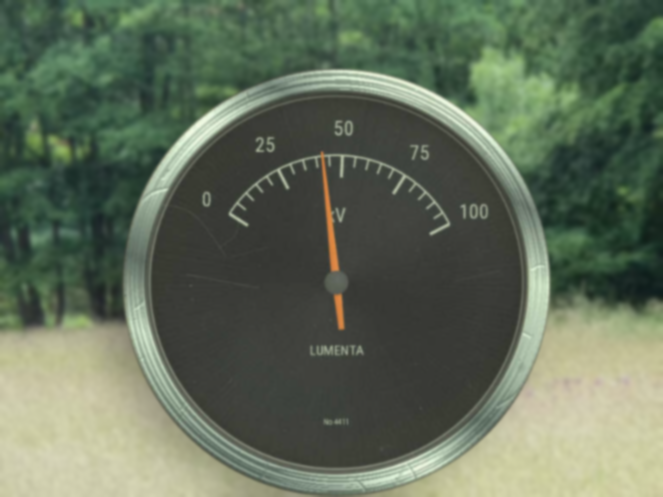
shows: 42.5 kV
